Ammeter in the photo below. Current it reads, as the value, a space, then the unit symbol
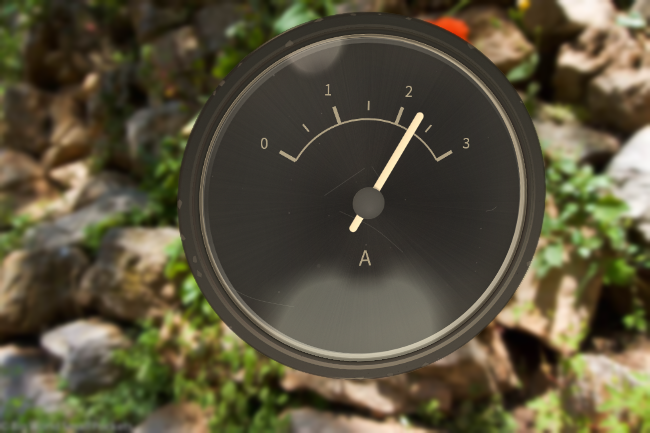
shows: 2.25 A
